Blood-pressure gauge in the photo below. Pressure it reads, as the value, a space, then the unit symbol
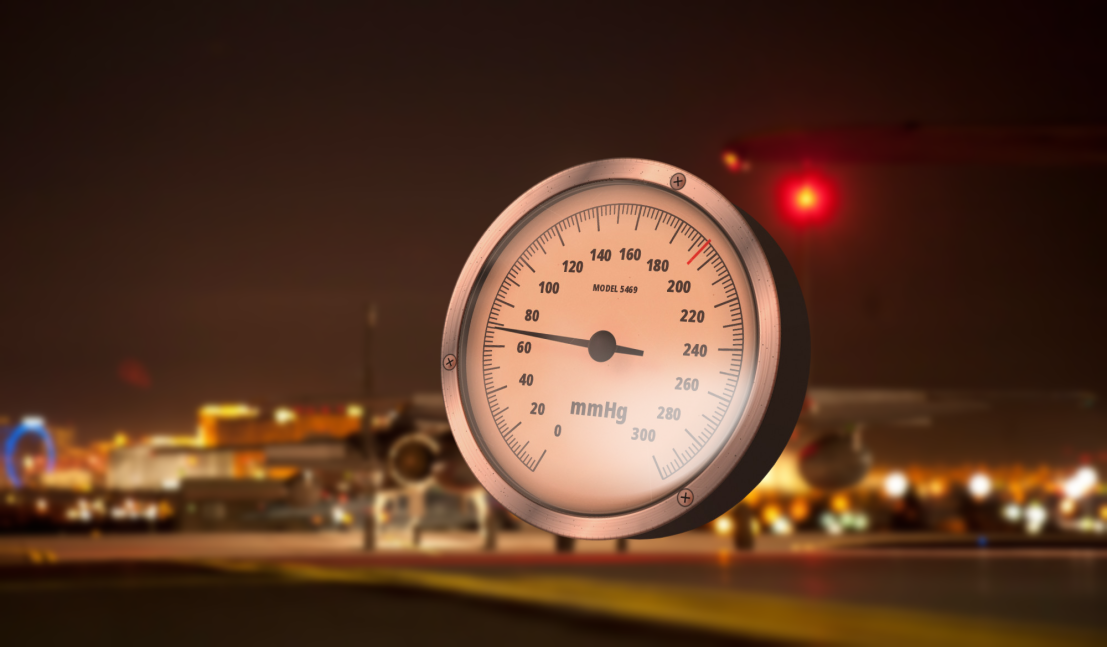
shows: 68 mmHg
